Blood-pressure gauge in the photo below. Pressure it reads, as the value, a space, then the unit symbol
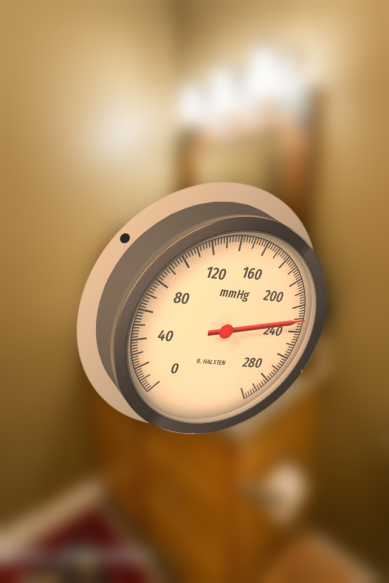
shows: 230 mmHg
